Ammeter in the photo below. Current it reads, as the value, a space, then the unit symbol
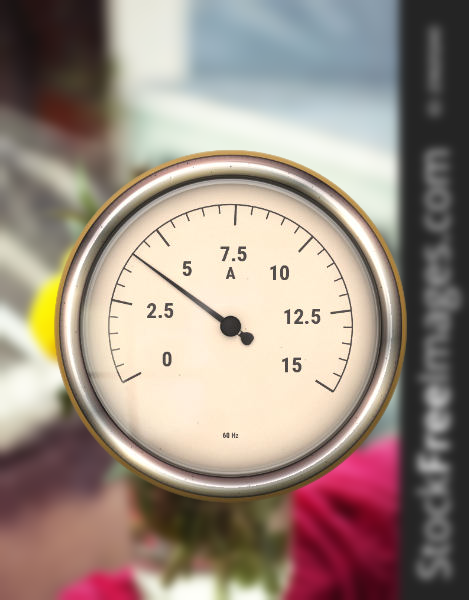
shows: 4 A
